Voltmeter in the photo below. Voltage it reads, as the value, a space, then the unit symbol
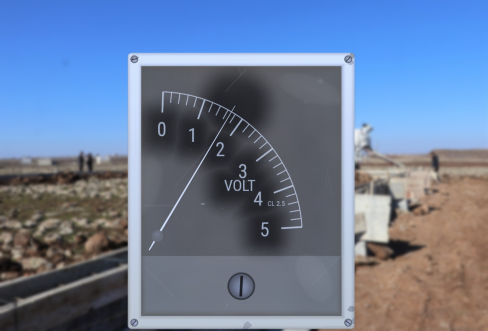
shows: 1.7 V
